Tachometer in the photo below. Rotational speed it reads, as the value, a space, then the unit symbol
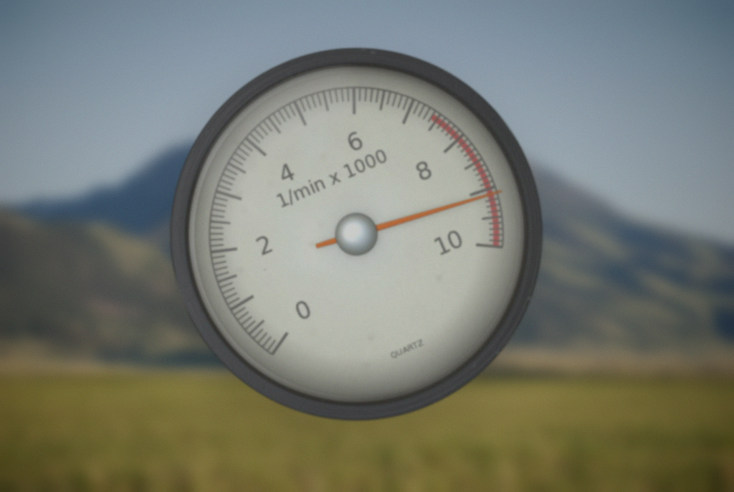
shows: 9100 rpm
